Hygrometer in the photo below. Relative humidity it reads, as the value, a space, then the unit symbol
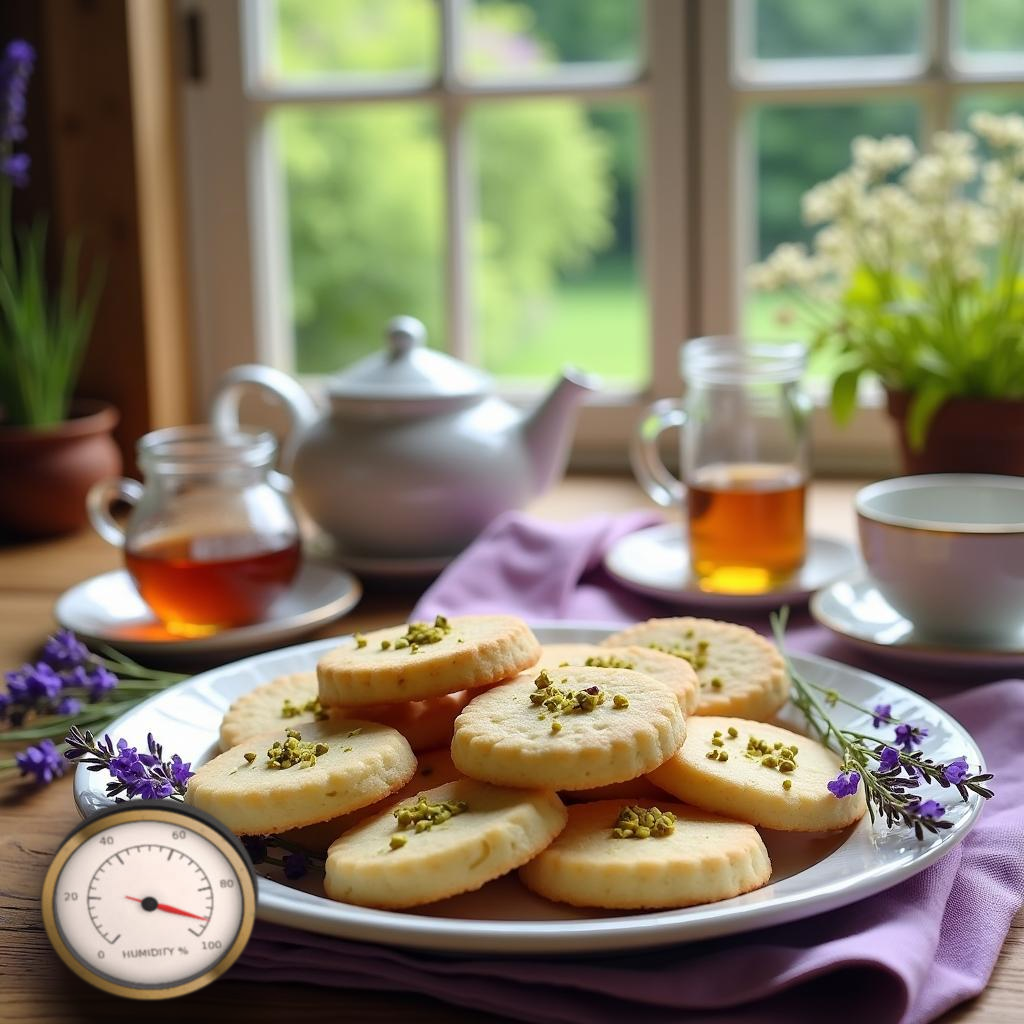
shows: 92 %
